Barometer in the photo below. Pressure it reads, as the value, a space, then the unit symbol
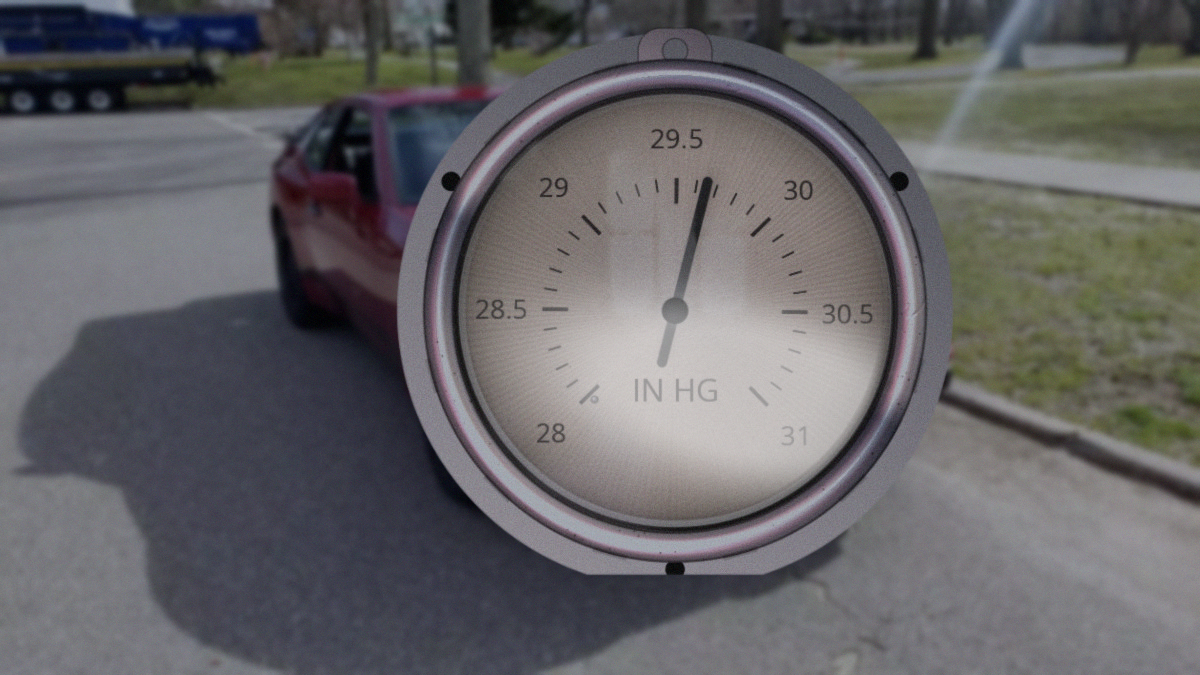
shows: 29.65 inHg
